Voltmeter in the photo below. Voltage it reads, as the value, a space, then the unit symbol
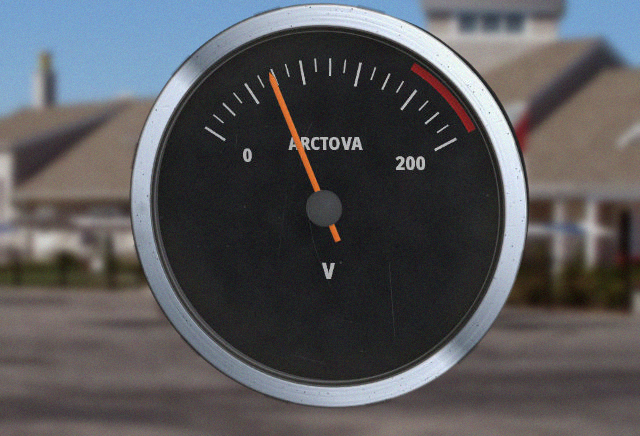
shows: 60 V
